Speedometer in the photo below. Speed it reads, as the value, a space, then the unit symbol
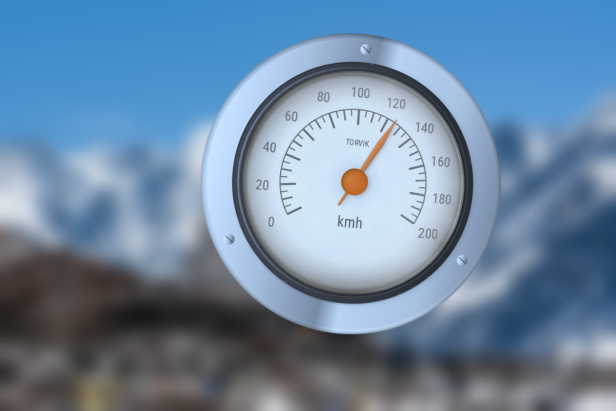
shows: 125 km/h
